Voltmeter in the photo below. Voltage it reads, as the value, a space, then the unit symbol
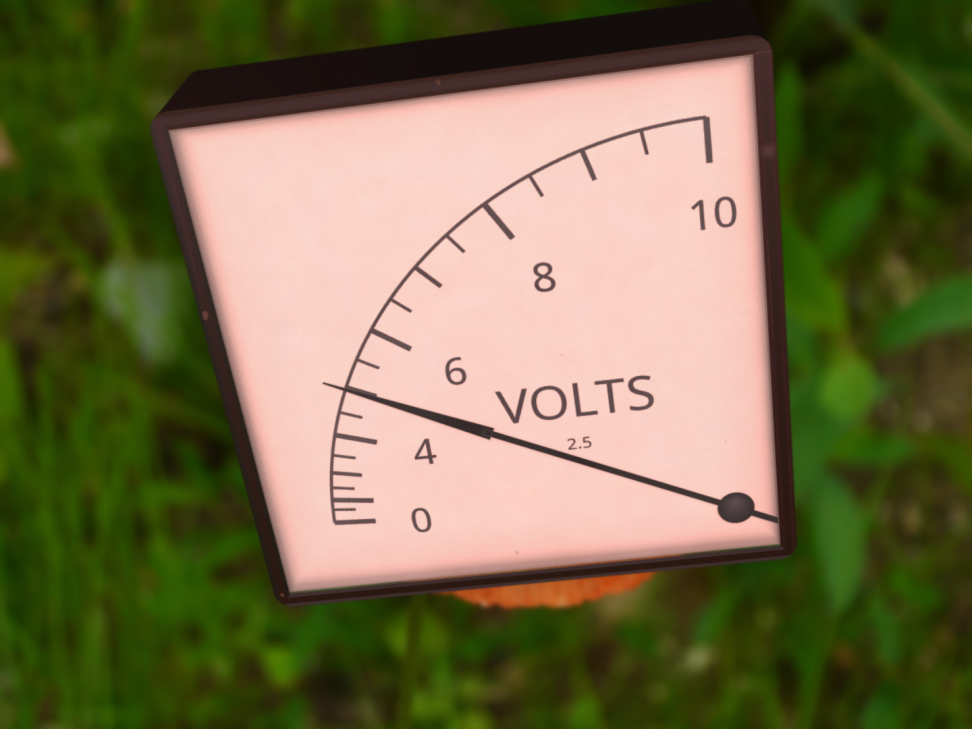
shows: 5 V
